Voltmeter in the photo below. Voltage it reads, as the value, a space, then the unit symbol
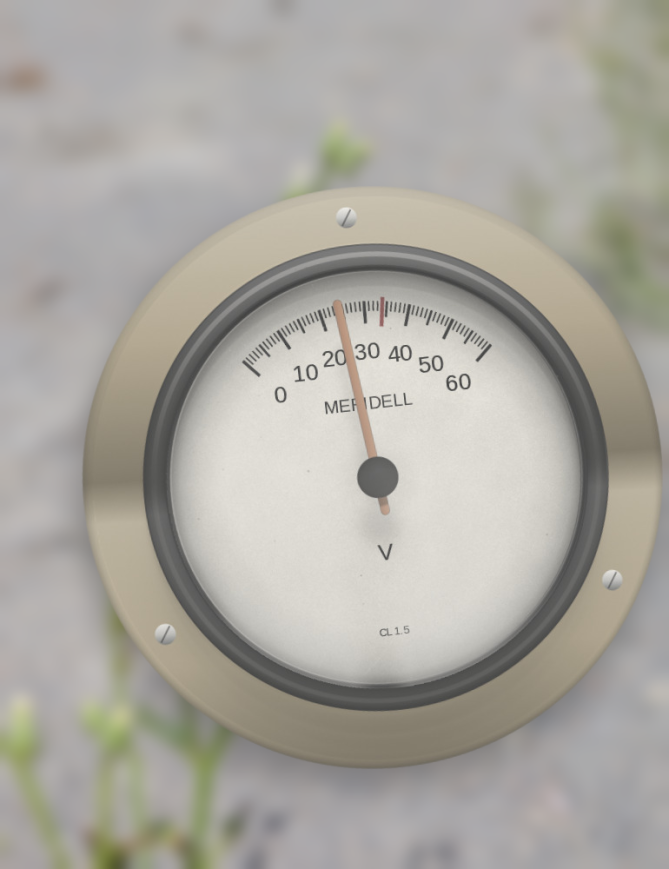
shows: 24 V
